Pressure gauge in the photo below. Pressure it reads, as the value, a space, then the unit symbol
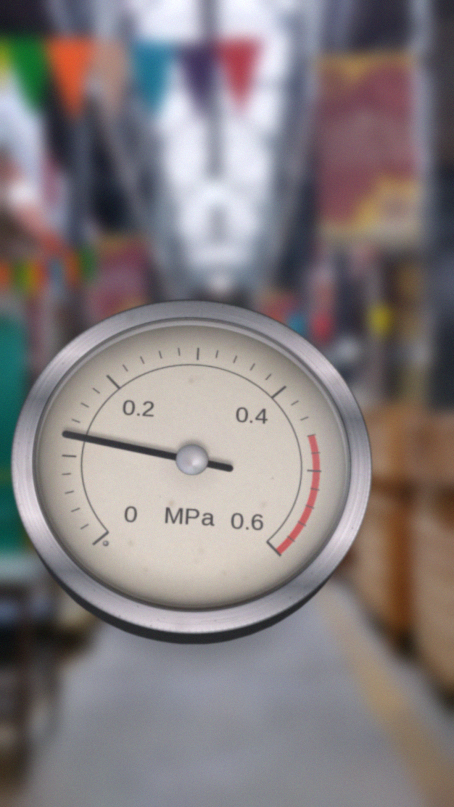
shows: 0.12 MPa
